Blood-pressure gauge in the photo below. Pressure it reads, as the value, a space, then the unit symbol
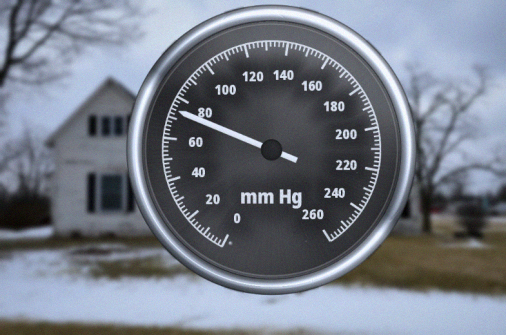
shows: 74 mmHg
